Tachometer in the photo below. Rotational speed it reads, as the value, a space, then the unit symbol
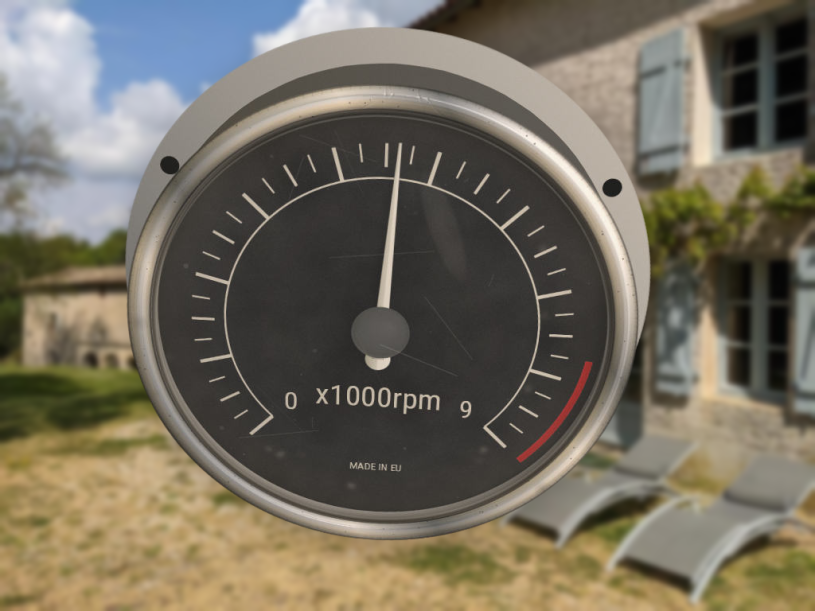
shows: 4625 rpm
